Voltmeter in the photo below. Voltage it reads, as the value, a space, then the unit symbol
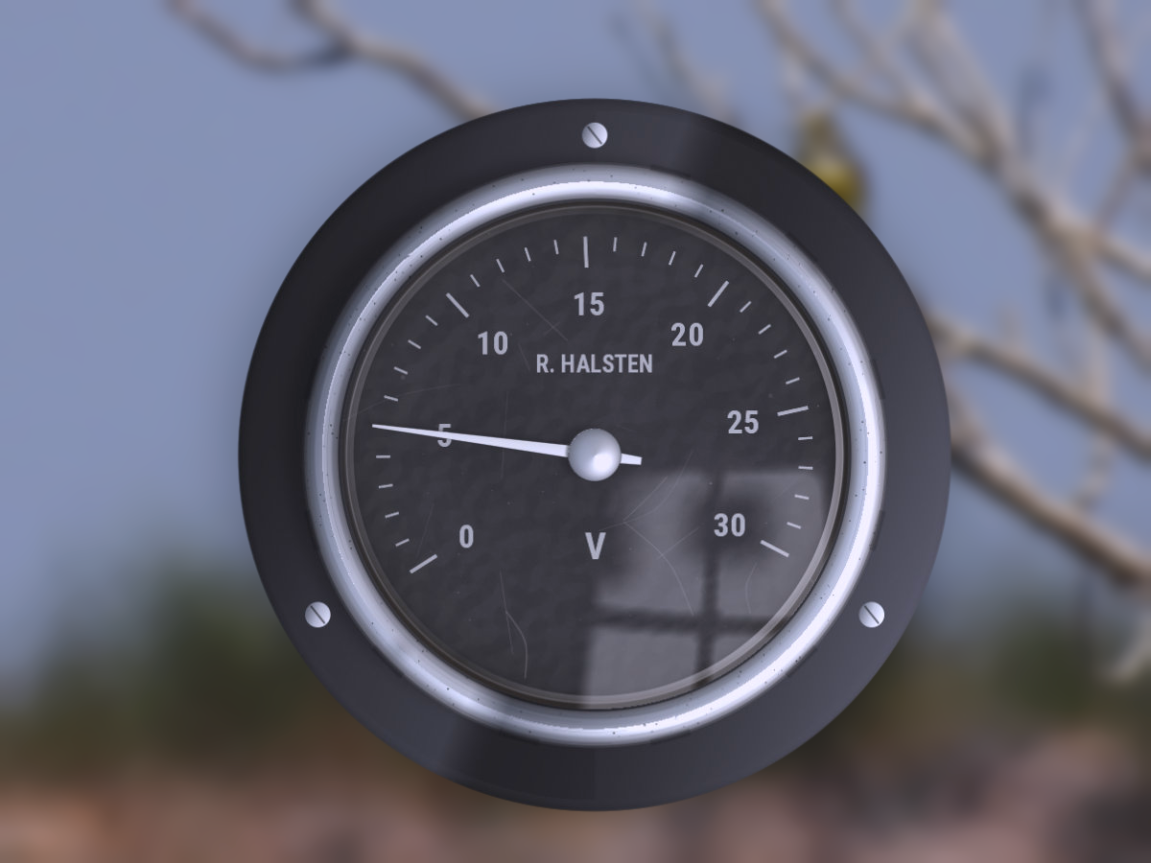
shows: 5 V
